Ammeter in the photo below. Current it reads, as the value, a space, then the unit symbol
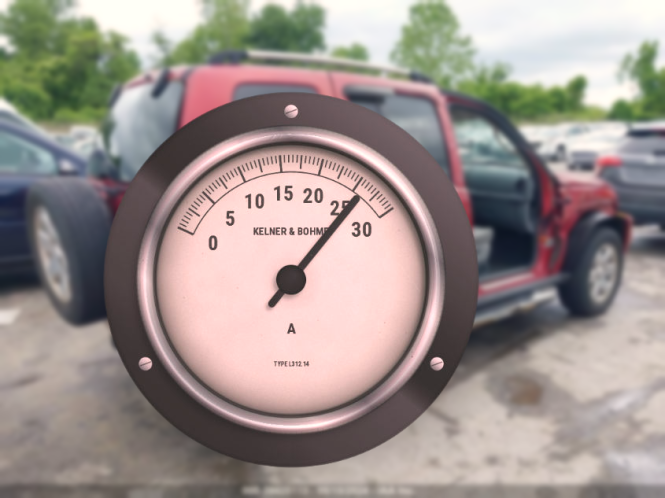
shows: 26 A
